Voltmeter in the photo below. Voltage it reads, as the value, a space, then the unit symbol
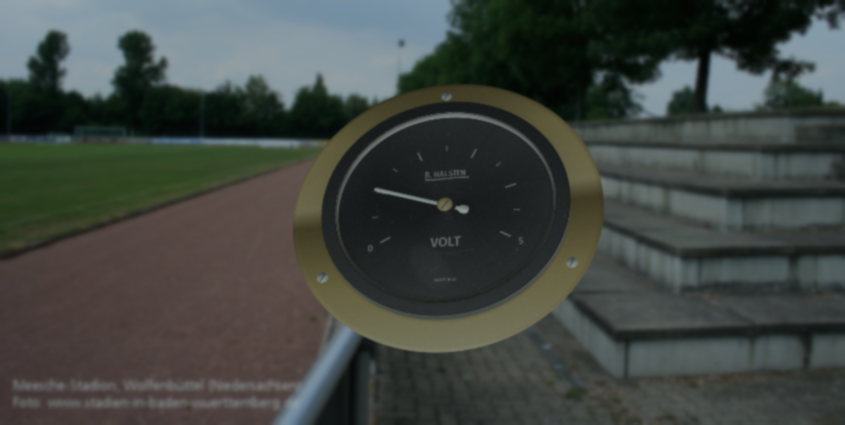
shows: 1 V
